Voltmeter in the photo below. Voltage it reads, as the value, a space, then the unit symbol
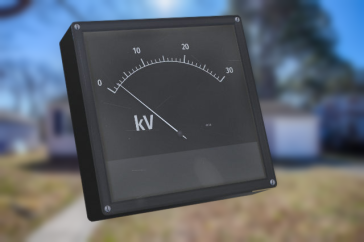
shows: 2 kV
